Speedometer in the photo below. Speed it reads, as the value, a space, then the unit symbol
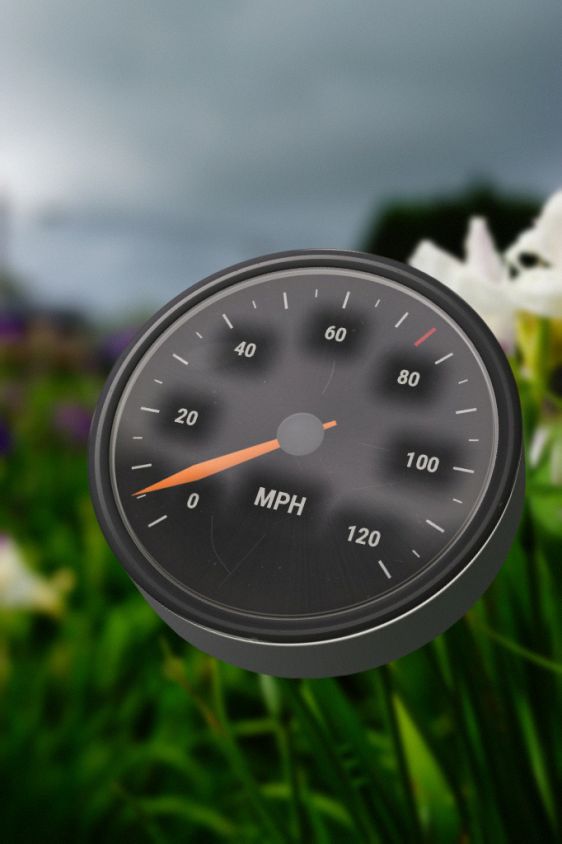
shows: 5 mph
